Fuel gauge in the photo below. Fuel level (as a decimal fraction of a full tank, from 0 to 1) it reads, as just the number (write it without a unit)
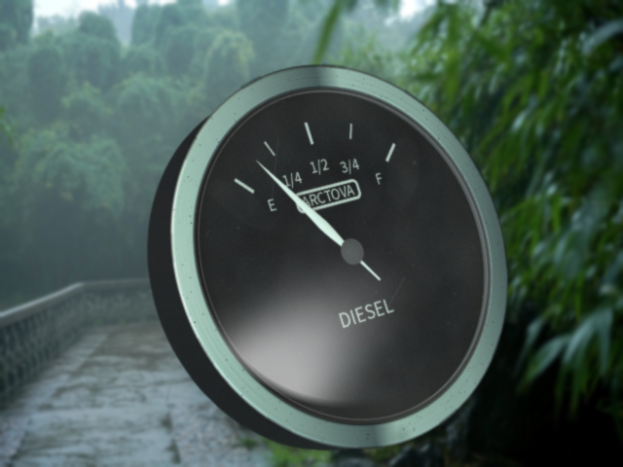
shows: 0.125
